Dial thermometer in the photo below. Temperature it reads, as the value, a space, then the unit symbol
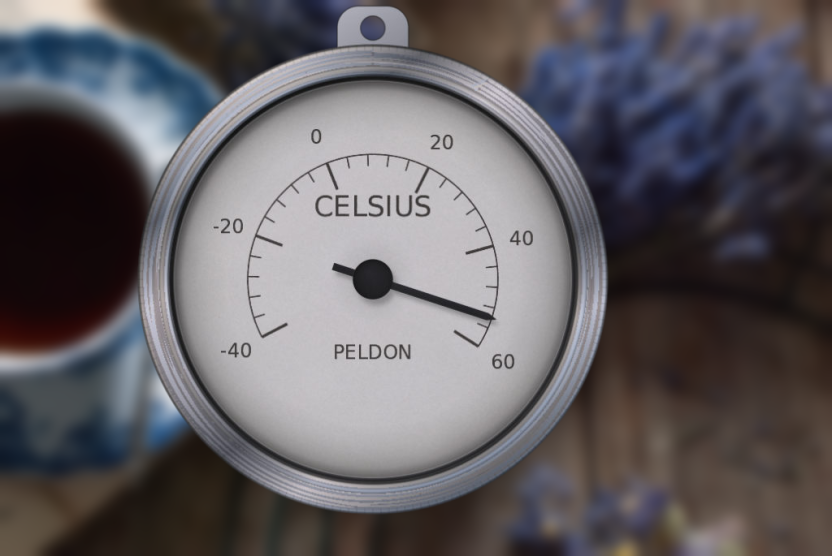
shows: 54 °C
